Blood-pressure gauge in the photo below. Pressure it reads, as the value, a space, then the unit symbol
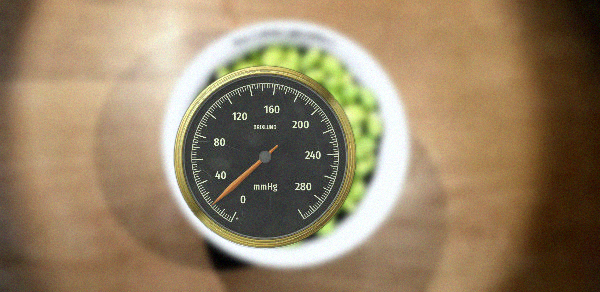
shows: 20 mmHg
